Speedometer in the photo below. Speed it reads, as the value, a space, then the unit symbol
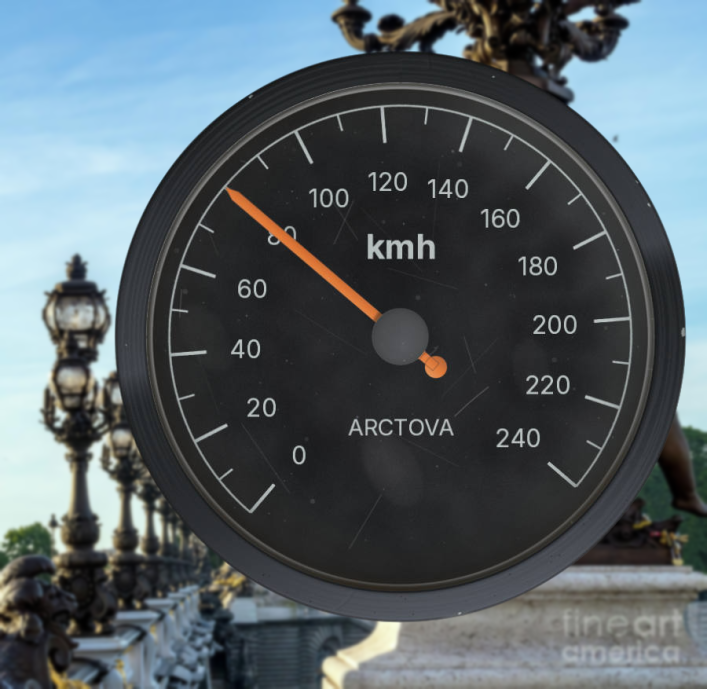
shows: 80 km/h
